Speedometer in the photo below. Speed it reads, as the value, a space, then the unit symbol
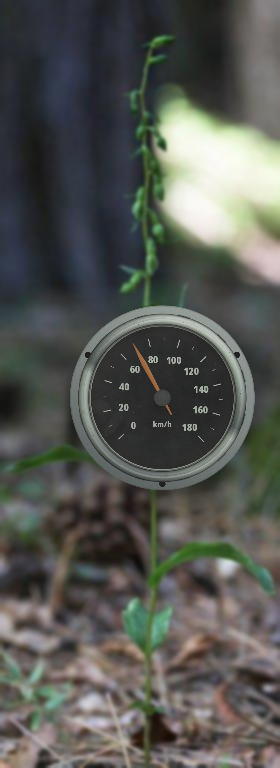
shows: 70 km/h
